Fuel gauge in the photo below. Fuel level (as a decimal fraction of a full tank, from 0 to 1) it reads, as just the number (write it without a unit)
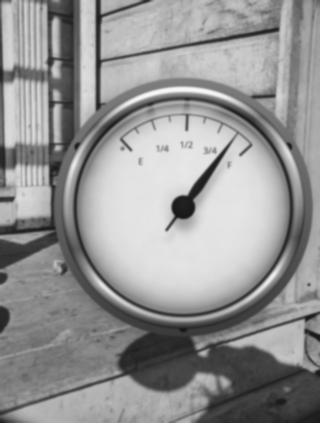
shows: 0.875
